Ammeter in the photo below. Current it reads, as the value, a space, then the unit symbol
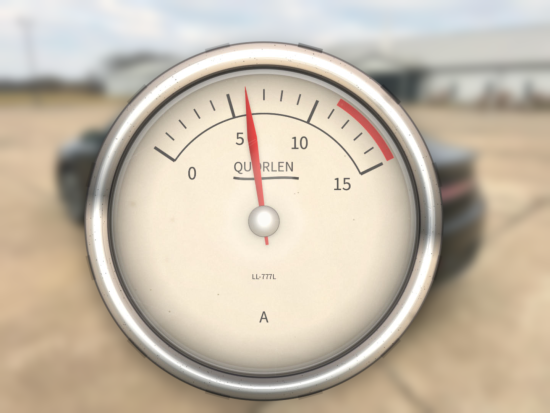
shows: 6 A
